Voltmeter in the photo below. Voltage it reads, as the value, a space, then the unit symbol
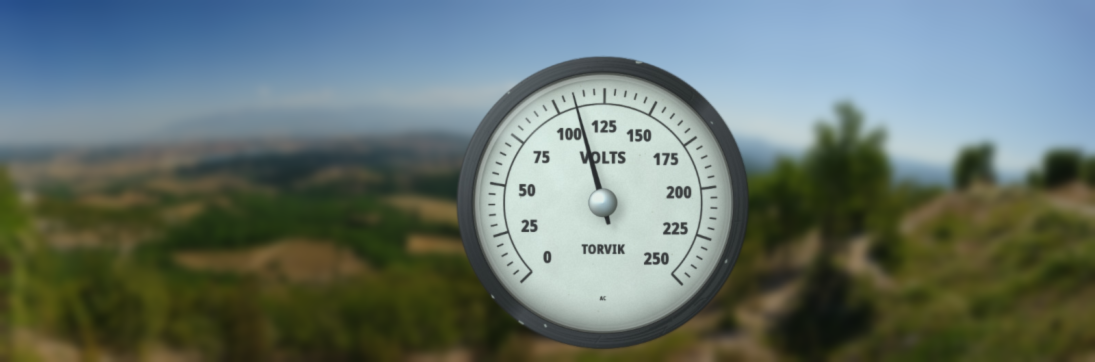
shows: 110 V
